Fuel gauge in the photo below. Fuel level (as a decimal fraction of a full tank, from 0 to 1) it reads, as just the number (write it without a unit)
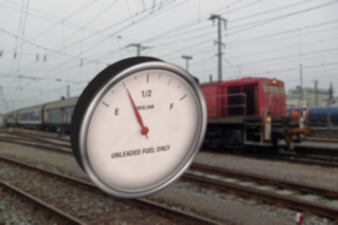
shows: 0.25
